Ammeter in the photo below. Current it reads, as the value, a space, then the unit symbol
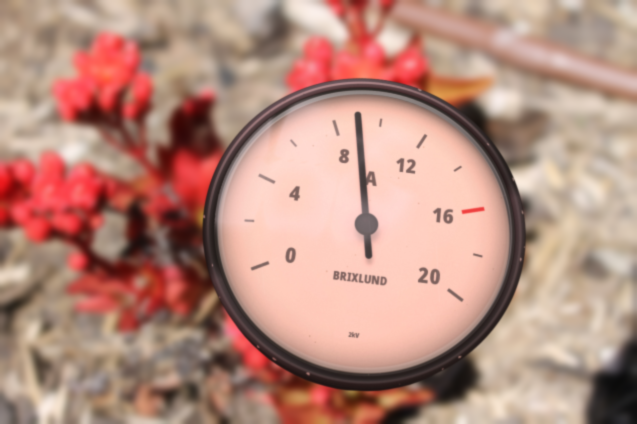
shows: 9 A
